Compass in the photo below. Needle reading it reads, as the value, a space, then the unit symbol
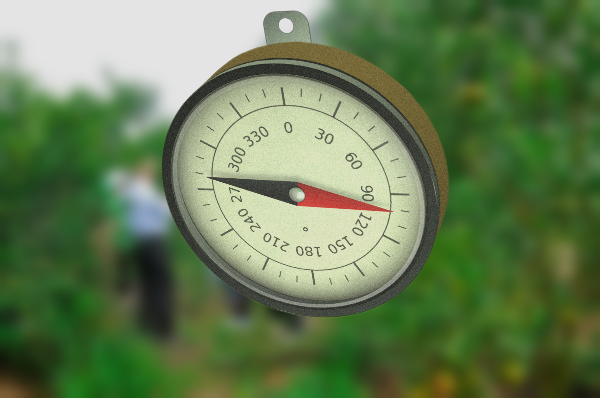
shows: 100 °
